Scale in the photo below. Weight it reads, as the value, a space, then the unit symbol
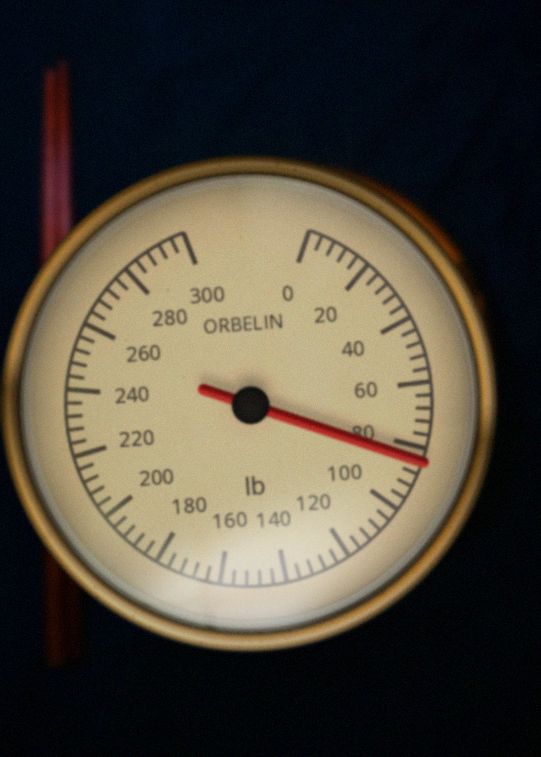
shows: 84 lb
